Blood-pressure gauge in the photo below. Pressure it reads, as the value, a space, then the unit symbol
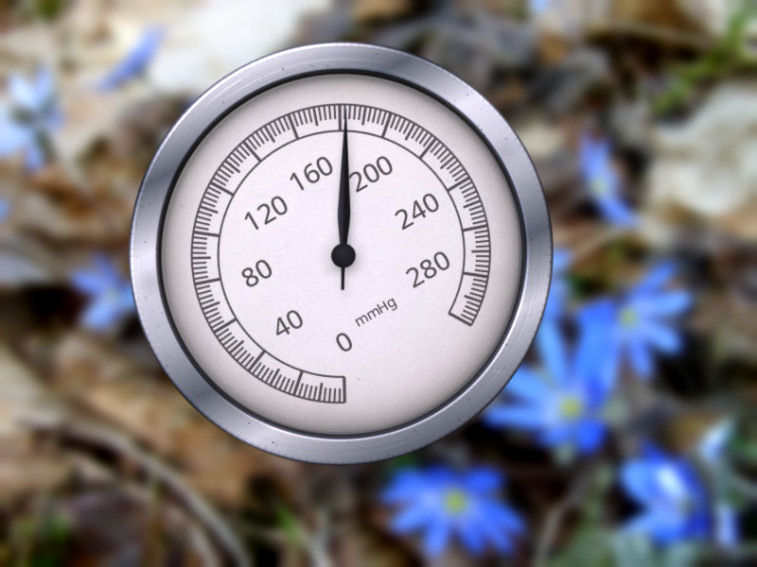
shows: 182 mmHg
